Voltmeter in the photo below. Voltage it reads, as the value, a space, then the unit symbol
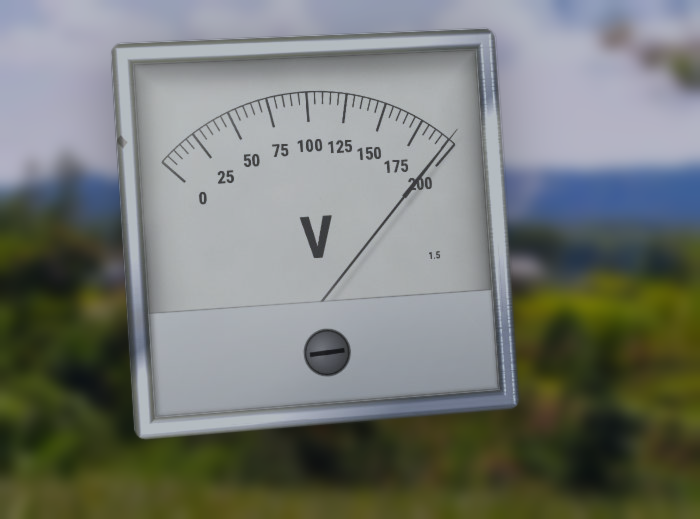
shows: 195 V
